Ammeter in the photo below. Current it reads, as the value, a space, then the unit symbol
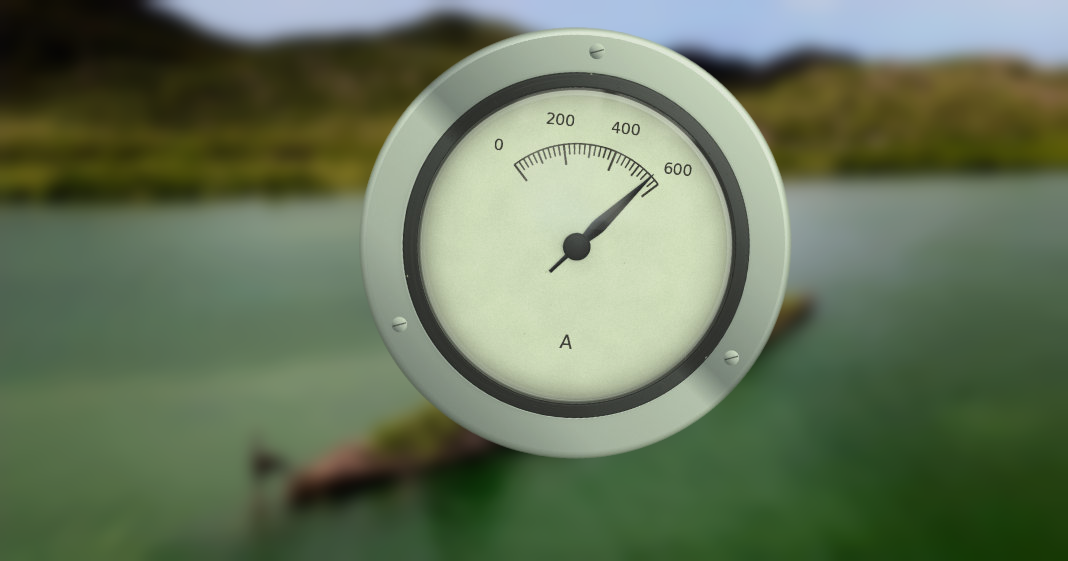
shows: 560 A
